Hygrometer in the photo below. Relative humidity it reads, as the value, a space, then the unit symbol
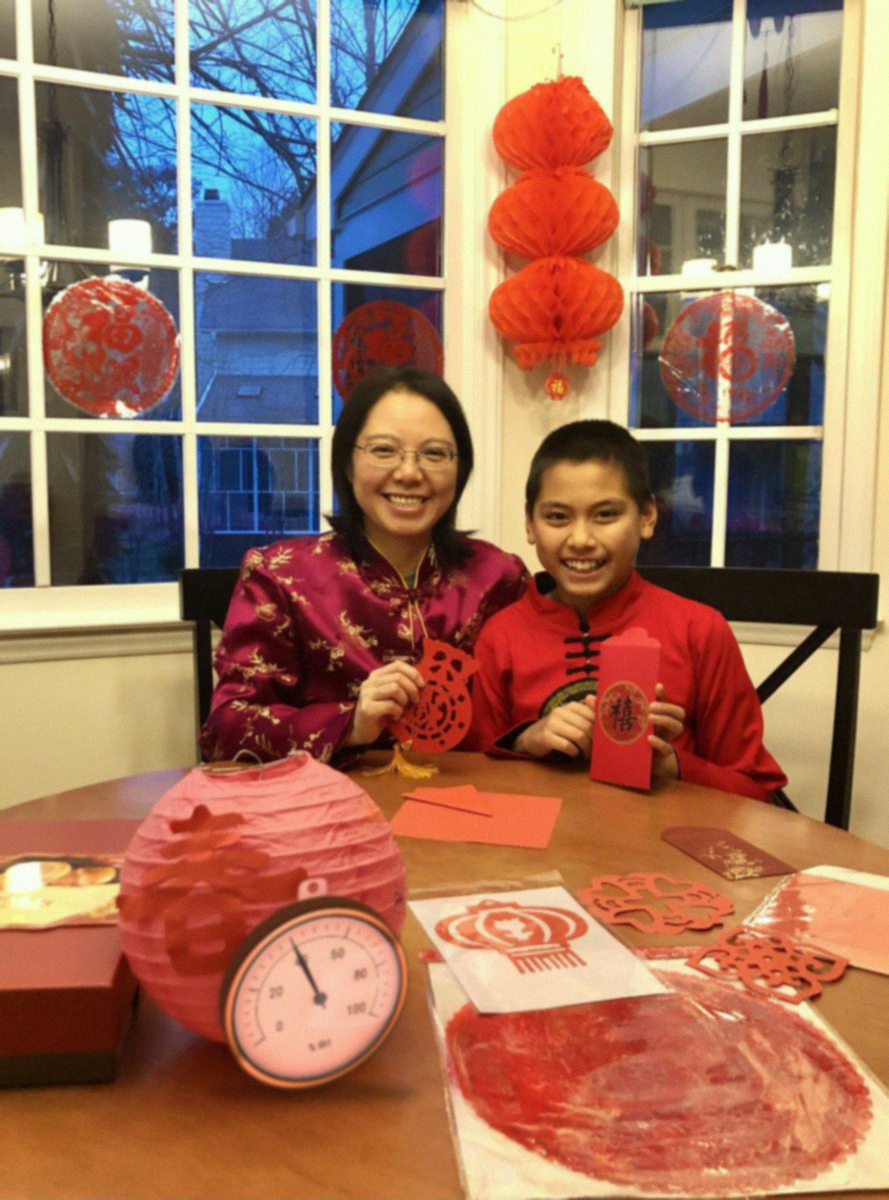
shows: 40 %
